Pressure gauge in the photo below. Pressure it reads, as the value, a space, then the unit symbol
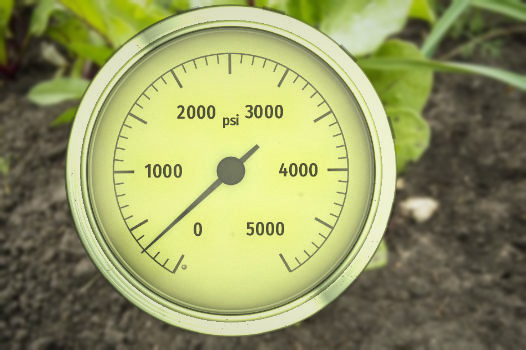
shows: 300 psi
